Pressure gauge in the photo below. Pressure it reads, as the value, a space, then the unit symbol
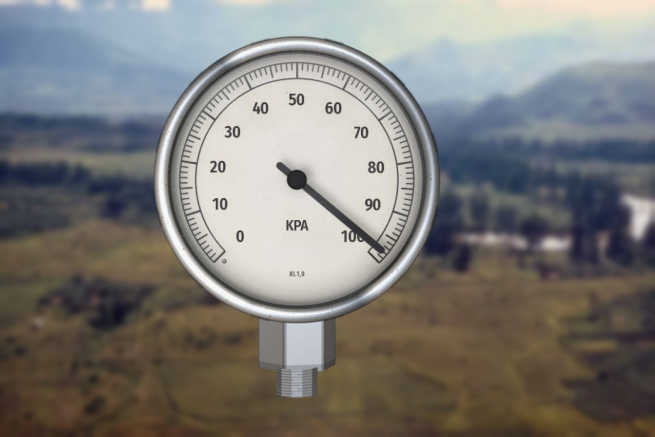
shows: 98 kPa
